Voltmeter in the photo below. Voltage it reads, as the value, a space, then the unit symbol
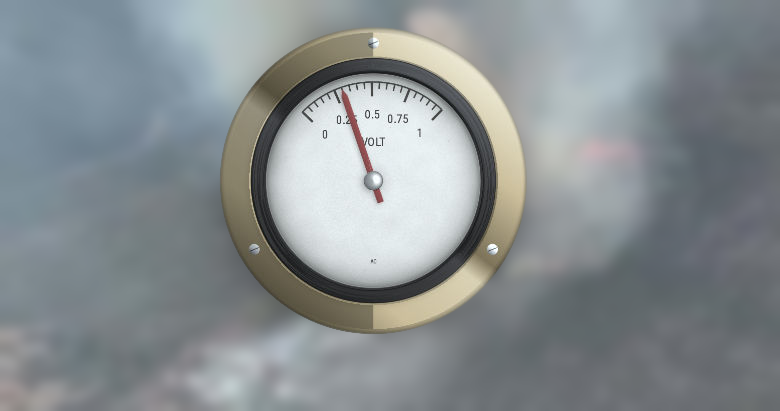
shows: 0.3 V
